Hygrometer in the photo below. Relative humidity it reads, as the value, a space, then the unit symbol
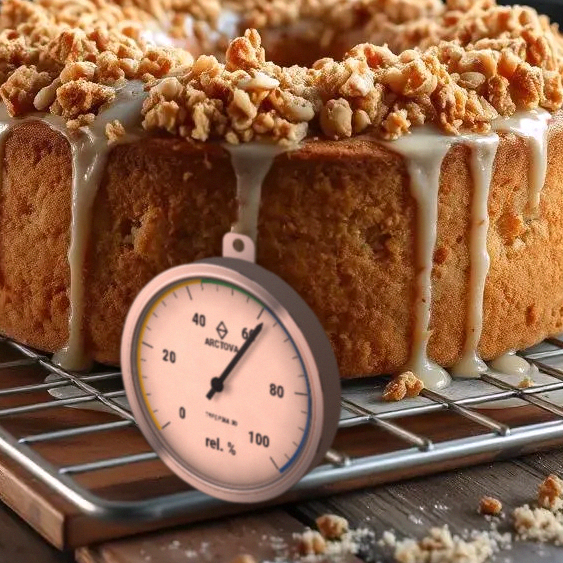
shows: 62 %
